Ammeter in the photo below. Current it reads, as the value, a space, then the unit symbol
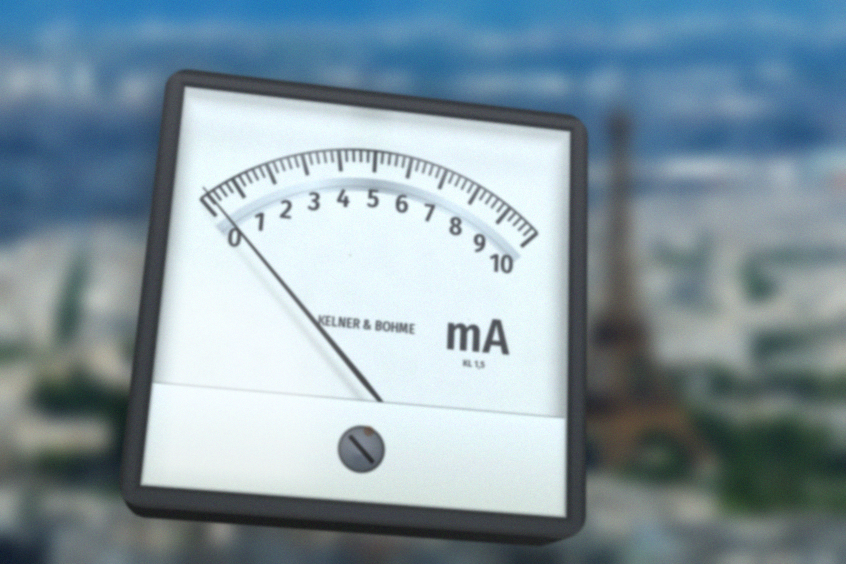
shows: 0.2 mA
